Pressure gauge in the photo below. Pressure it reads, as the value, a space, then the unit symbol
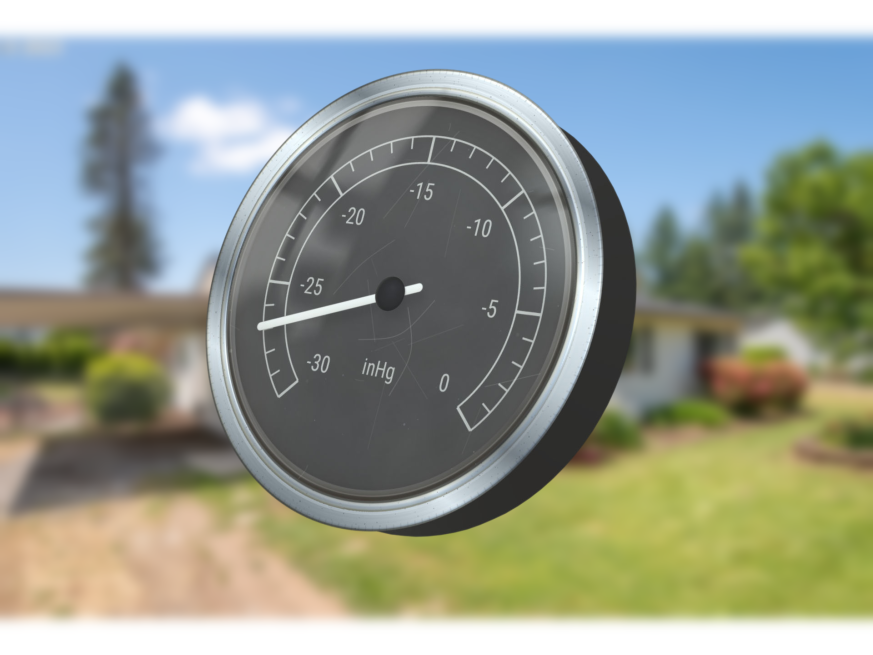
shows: -27 inHg
